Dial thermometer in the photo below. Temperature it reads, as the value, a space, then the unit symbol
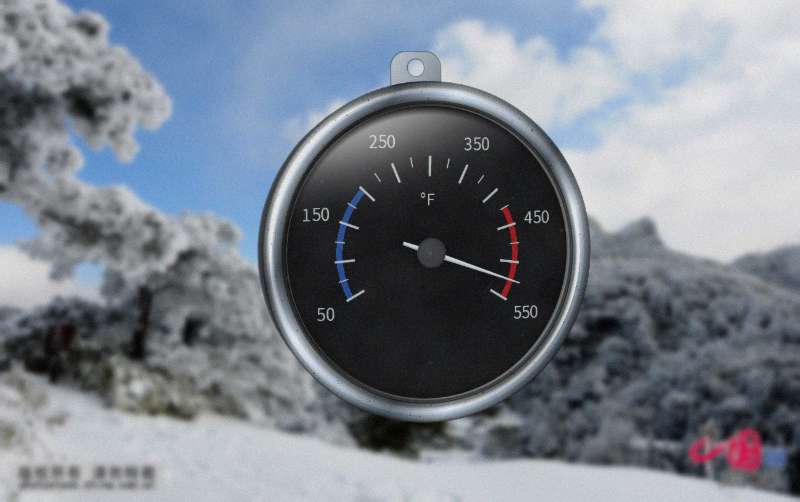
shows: 525 °F
